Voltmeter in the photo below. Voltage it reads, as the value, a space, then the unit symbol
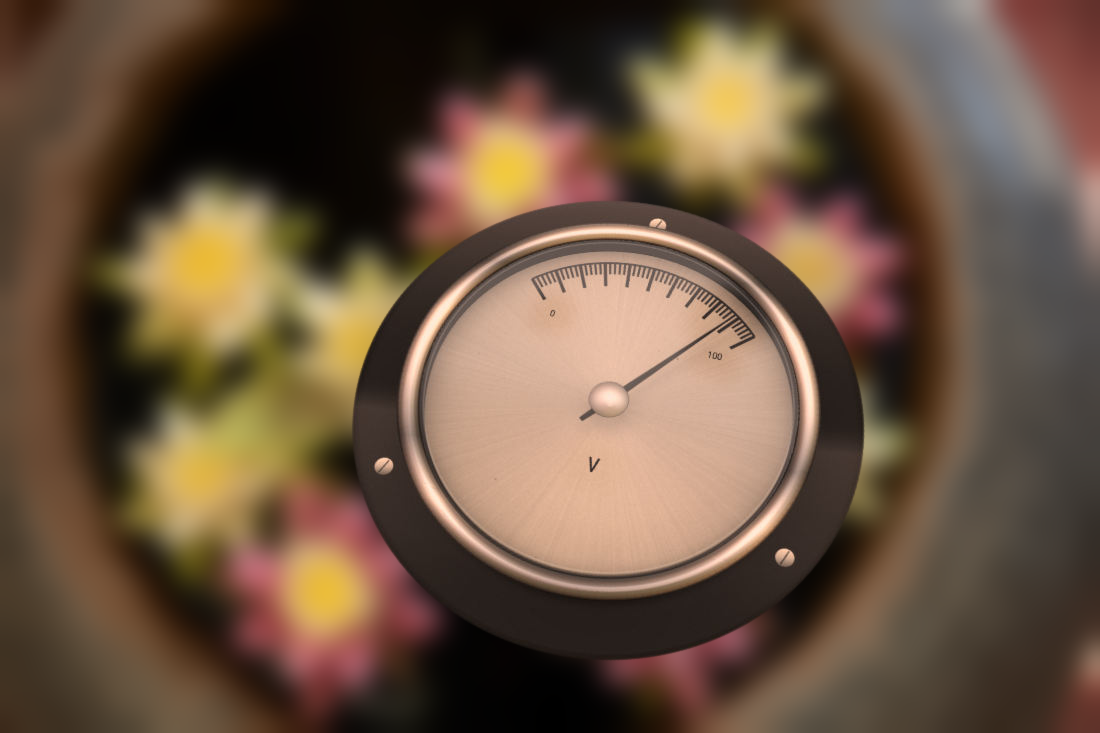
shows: 90 V
